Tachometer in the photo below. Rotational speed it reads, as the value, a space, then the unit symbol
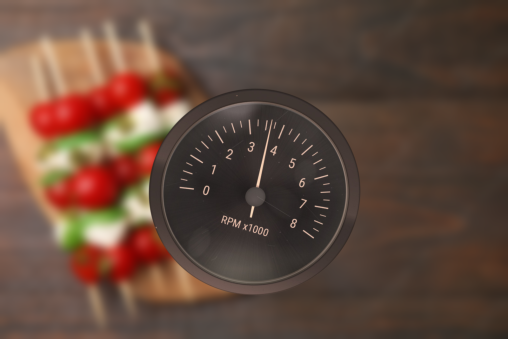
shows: 3625 rpm
